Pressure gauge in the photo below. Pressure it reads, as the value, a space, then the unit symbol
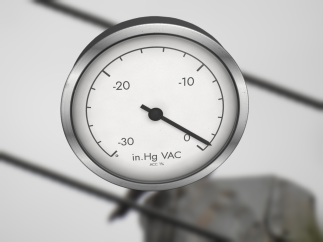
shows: -1 inHg
